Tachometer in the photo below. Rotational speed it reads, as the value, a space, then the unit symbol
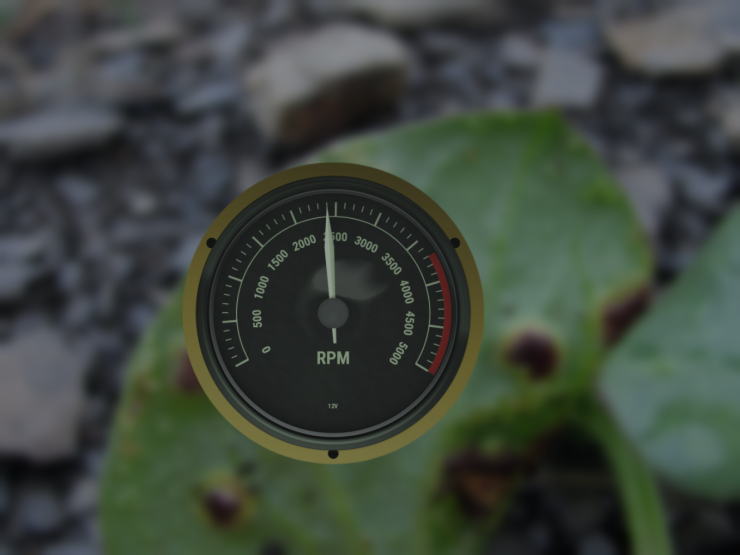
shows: 2400 rpm
